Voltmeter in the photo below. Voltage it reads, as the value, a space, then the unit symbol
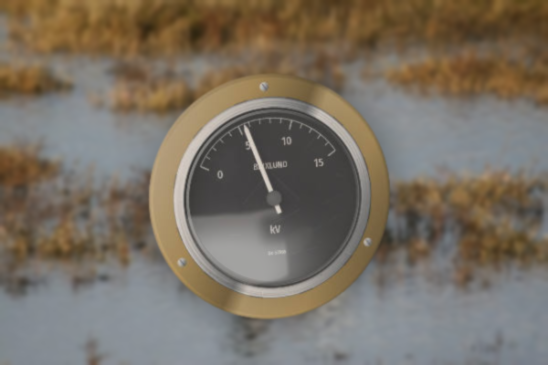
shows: 5.5 kV
